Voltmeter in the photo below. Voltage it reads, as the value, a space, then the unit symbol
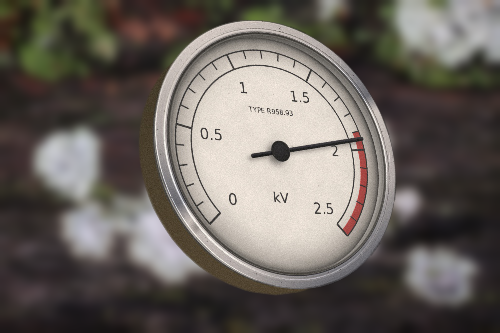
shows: 1.95 kV
